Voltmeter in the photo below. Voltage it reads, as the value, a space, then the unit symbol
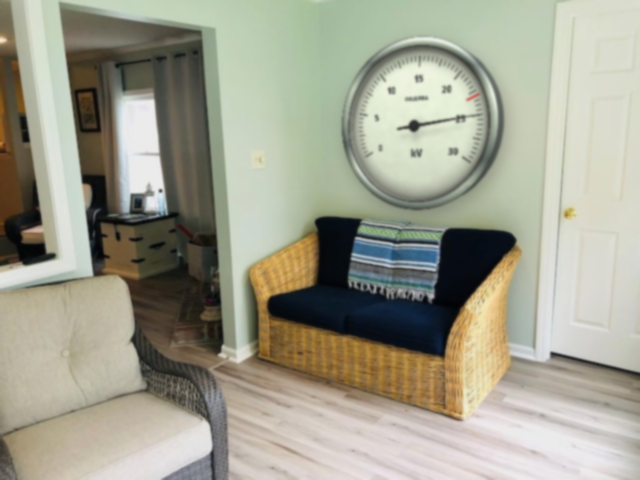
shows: 25 kV
